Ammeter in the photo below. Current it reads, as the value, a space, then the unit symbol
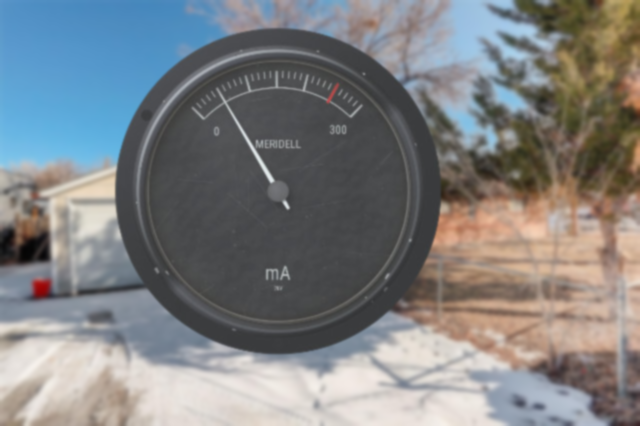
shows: 50 mA
